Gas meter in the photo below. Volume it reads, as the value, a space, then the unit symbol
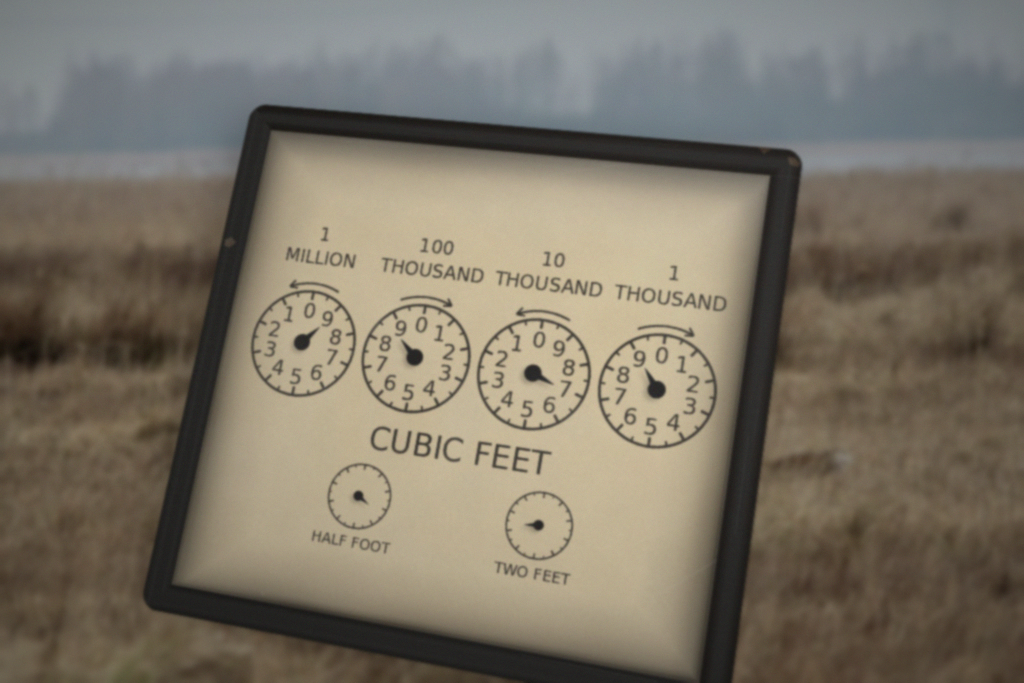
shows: 886900 ft³
